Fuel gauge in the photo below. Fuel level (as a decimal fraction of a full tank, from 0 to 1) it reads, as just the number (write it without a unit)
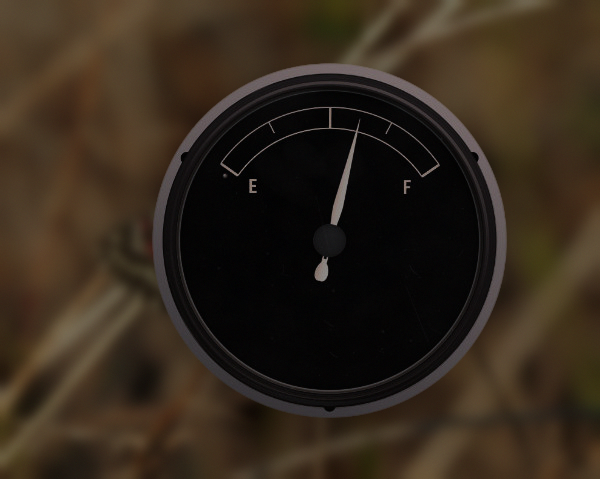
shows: 0.625
